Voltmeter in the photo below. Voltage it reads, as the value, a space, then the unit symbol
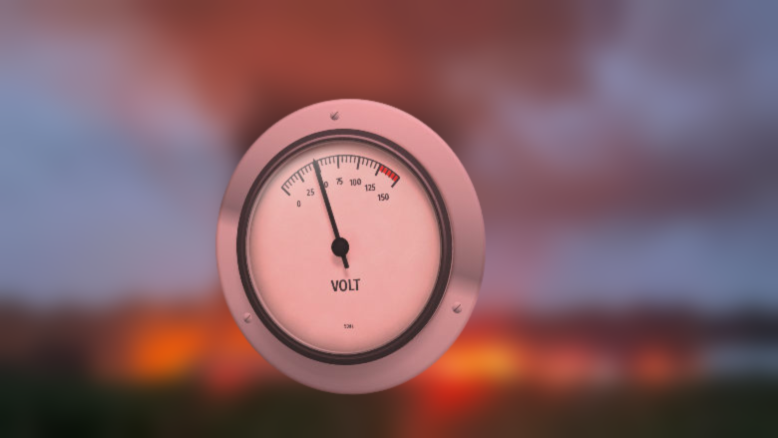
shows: 50 V
